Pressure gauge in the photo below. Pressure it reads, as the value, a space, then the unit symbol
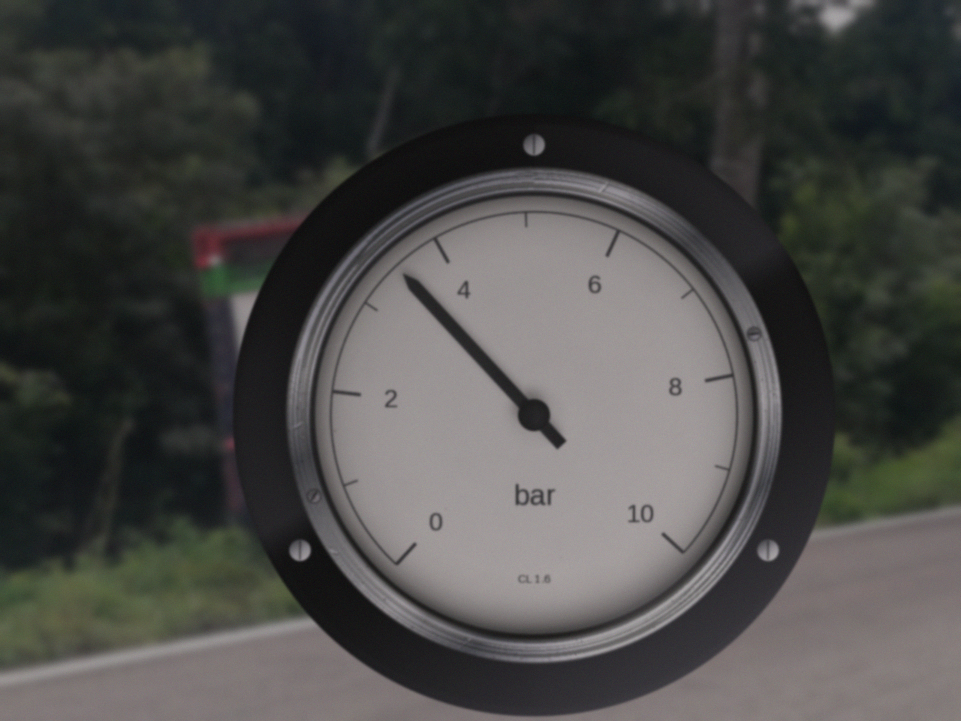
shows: 3.5 bar
